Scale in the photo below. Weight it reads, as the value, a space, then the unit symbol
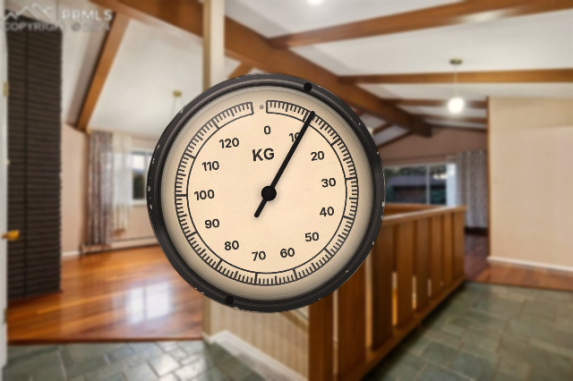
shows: 11 kg
